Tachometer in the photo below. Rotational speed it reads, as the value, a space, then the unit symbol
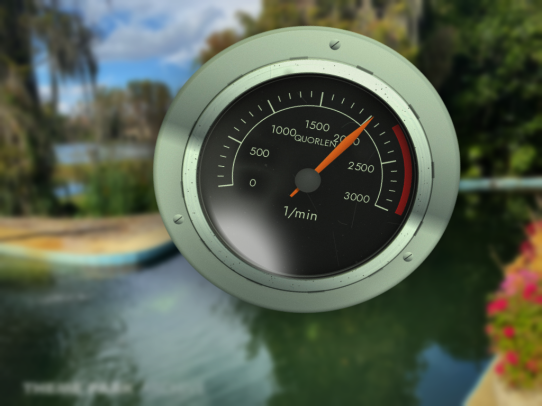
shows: 2000 rpm
